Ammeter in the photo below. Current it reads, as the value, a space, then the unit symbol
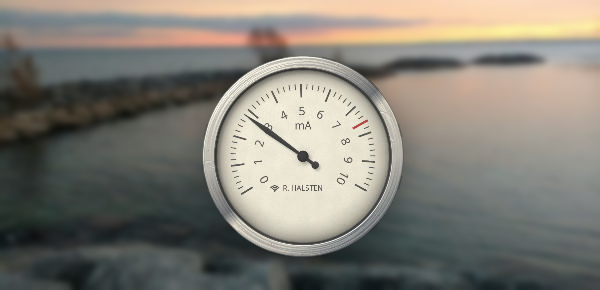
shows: 2.8 mA
